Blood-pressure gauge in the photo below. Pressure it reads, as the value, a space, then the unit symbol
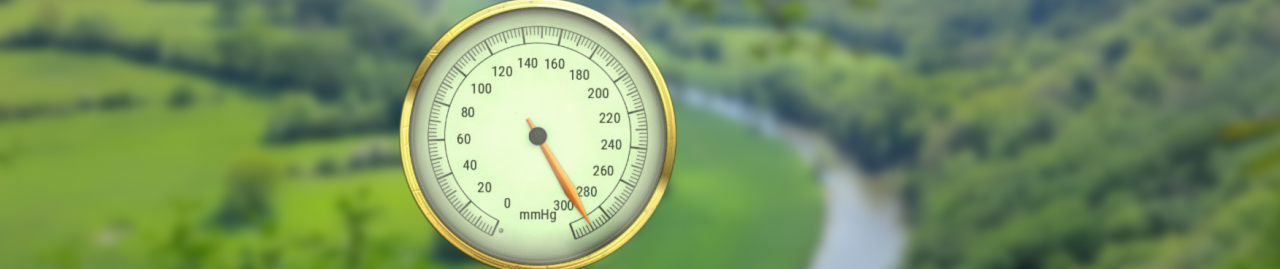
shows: 290 mmHg
